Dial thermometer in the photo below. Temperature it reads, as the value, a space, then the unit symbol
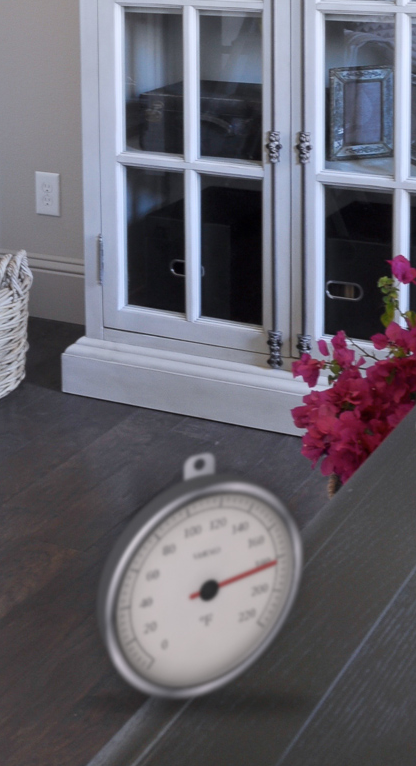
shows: 180 °F
